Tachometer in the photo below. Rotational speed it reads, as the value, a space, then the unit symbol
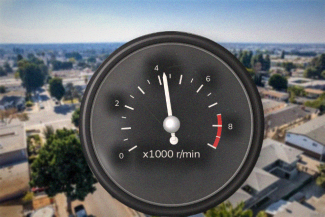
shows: 4250 rpm
